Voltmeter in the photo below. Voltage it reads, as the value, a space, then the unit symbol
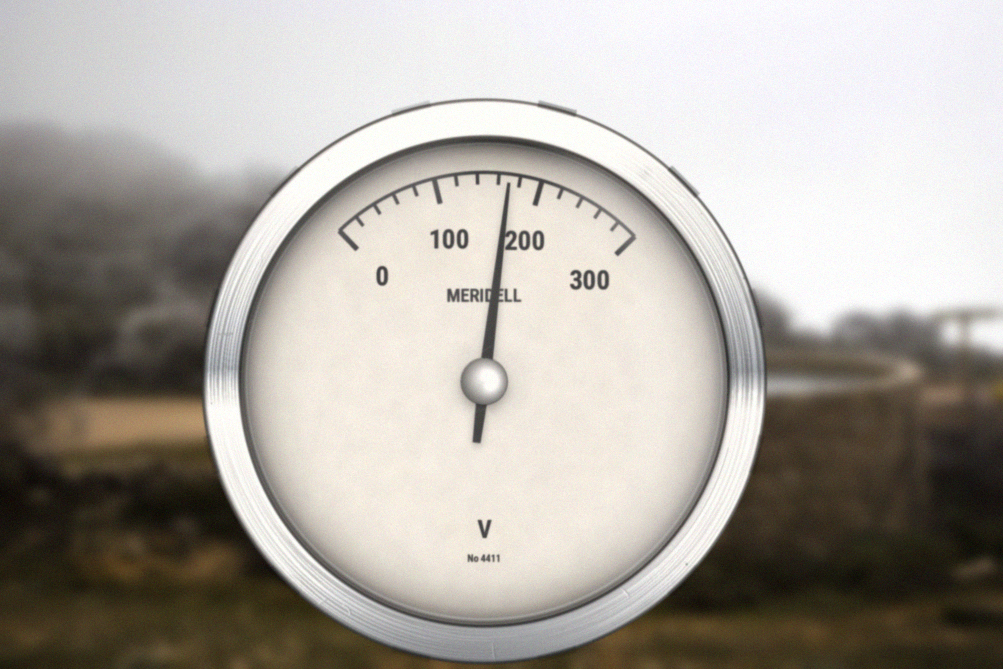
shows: 170 V
